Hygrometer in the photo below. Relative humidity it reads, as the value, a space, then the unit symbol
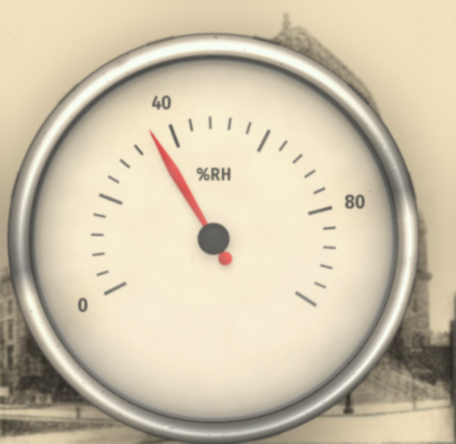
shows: 36 %
